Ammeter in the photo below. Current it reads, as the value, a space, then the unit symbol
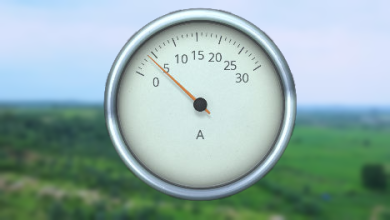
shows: 4 A
